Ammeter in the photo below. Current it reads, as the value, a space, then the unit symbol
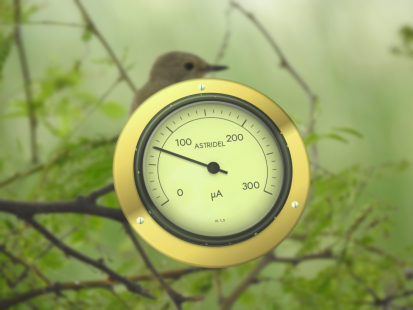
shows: 70 µA
